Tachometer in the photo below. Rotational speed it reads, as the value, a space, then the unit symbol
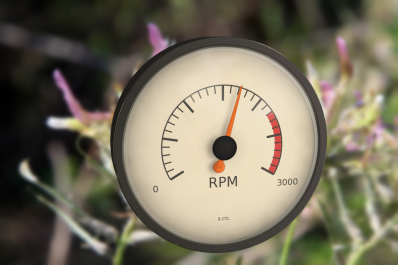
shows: 1700 rpm
